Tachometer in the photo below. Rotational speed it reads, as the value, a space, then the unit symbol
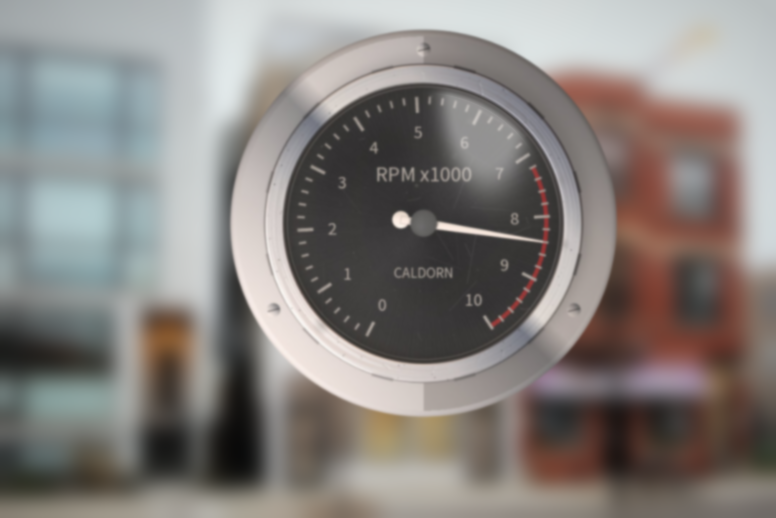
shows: 8400 rpm
